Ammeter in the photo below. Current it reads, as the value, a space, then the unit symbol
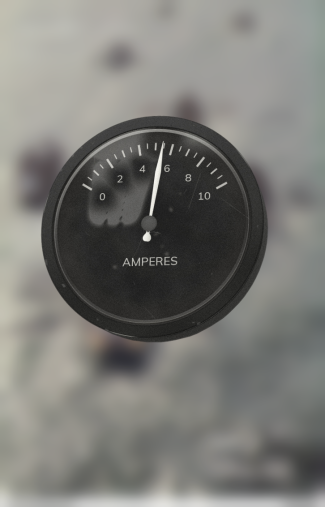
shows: 5.5 A
